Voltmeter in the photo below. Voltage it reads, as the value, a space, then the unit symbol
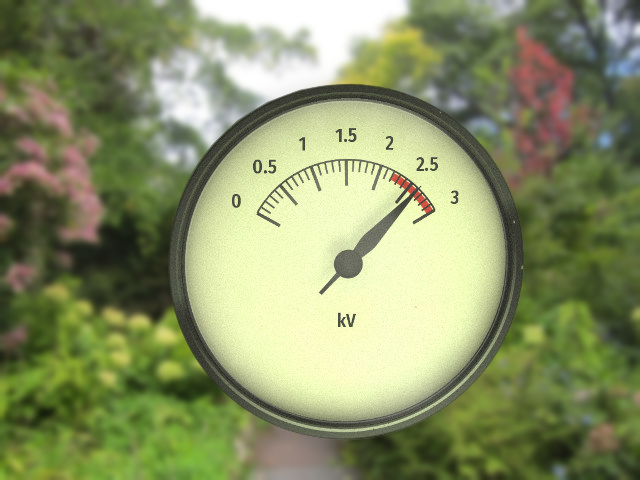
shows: 2.6 kV
